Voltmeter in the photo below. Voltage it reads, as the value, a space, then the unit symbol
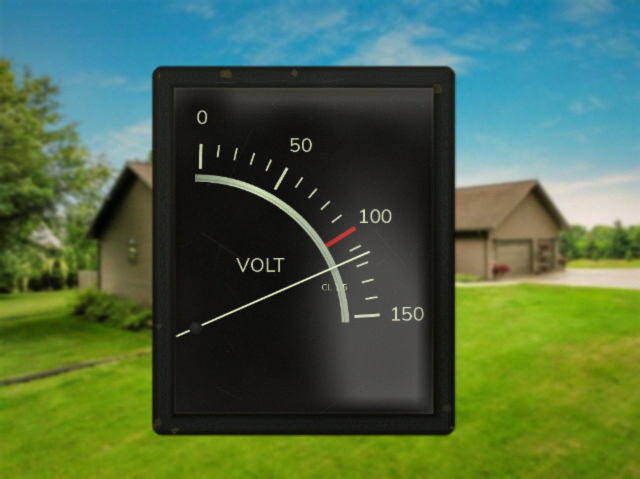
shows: 115 V
